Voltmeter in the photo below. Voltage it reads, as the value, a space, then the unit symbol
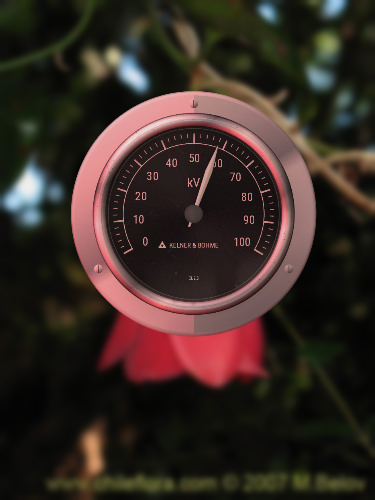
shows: 58 kV
